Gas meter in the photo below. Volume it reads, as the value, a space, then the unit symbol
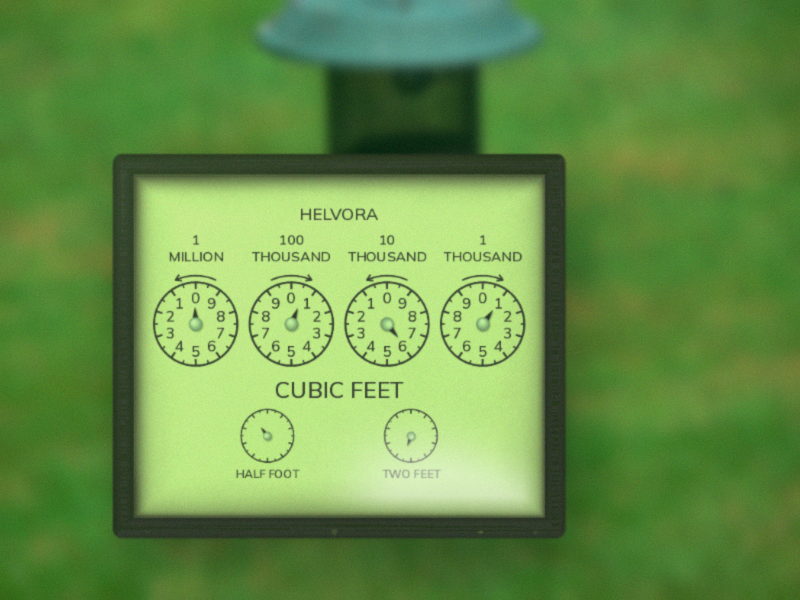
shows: 6100 ft³
